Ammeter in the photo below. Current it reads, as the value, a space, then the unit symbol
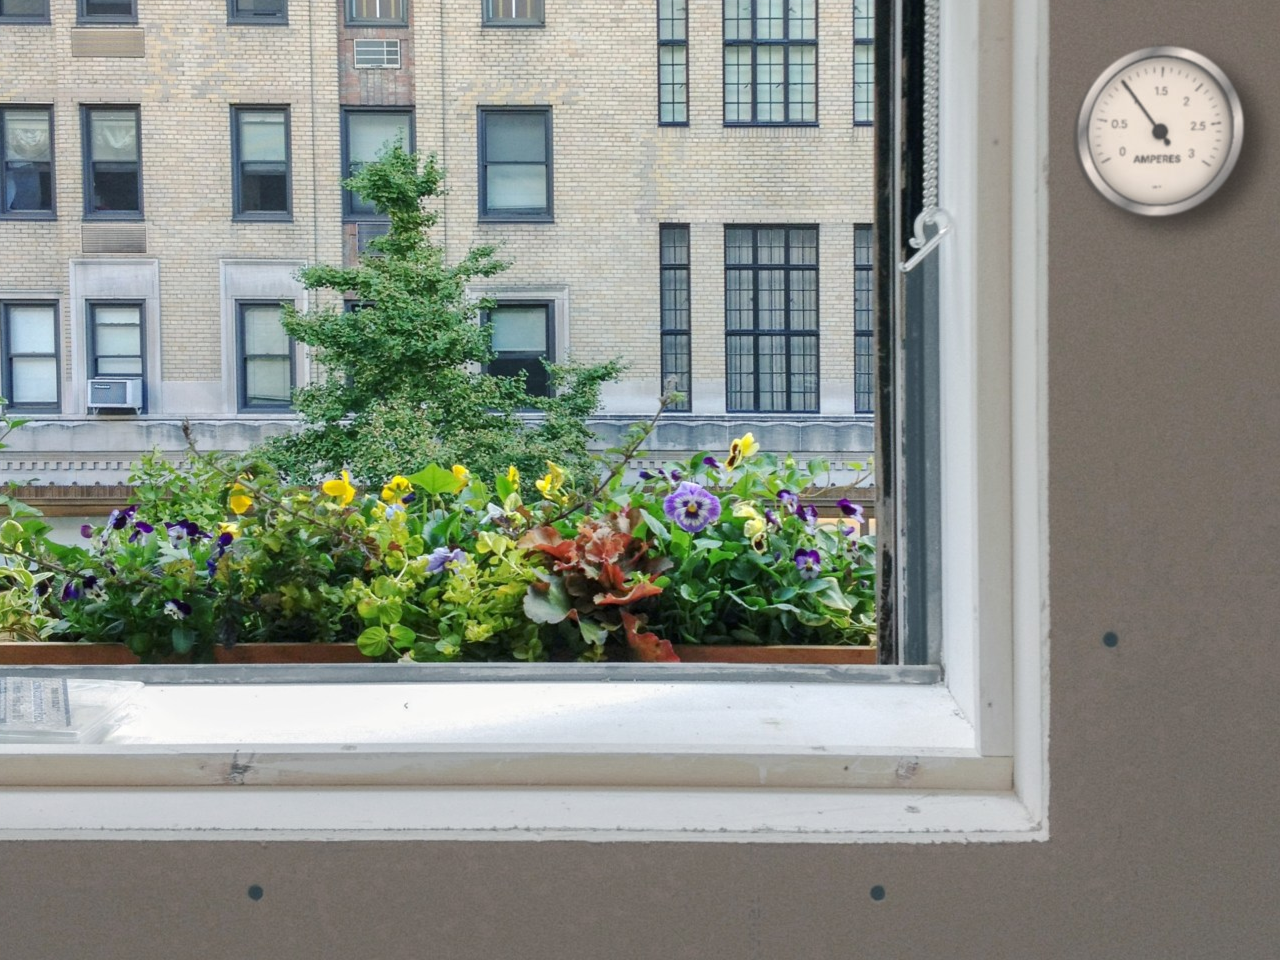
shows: 1 A
